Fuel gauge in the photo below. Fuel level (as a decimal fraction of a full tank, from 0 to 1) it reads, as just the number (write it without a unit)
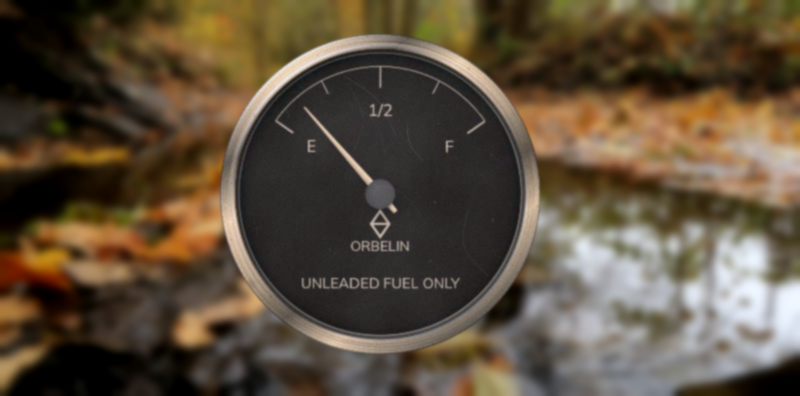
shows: 0.125
